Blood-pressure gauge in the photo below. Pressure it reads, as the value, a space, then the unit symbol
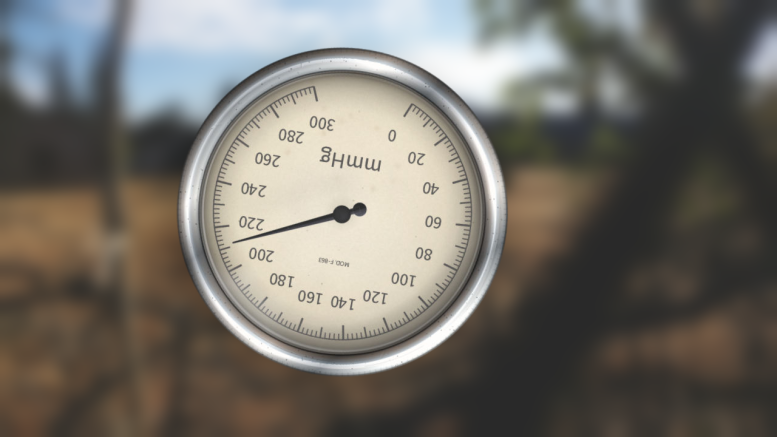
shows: 212 mmHg
